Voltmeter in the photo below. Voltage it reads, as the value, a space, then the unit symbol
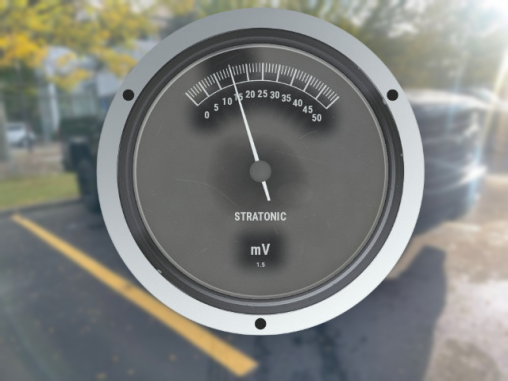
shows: 15 mV
